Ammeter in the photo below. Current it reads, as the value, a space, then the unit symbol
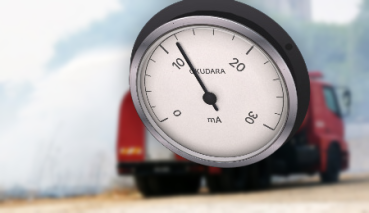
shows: 12 mA
